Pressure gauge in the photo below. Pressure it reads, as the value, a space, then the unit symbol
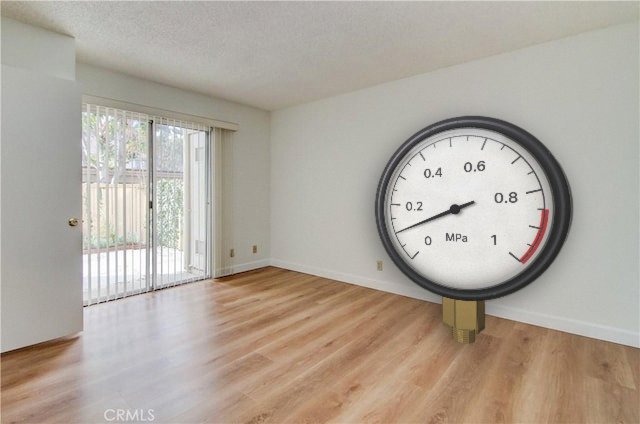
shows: 0.1 MPa
